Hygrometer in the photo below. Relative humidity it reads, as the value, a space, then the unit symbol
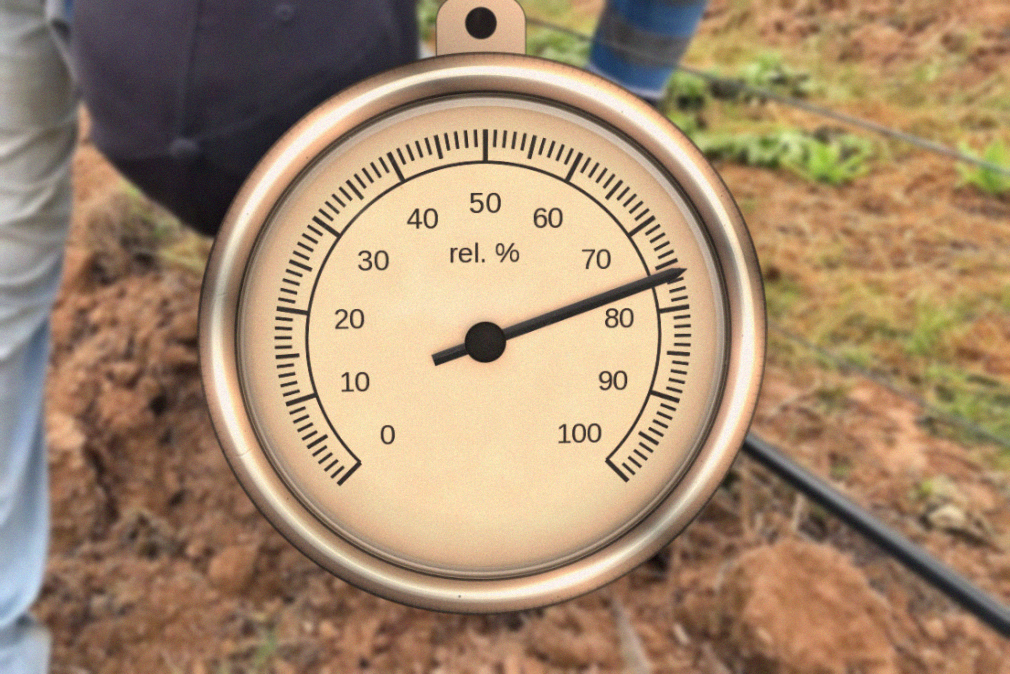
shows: 76 %
